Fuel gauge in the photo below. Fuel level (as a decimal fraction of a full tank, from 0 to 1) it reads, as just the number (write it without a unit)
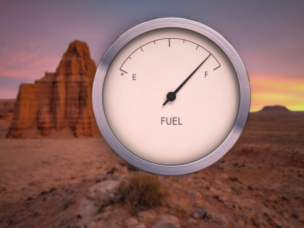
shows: 0.875
